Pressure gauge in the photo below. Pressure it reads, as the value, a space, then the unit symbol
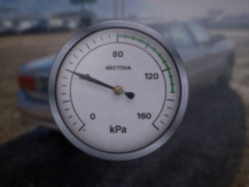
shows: 40 kPa
